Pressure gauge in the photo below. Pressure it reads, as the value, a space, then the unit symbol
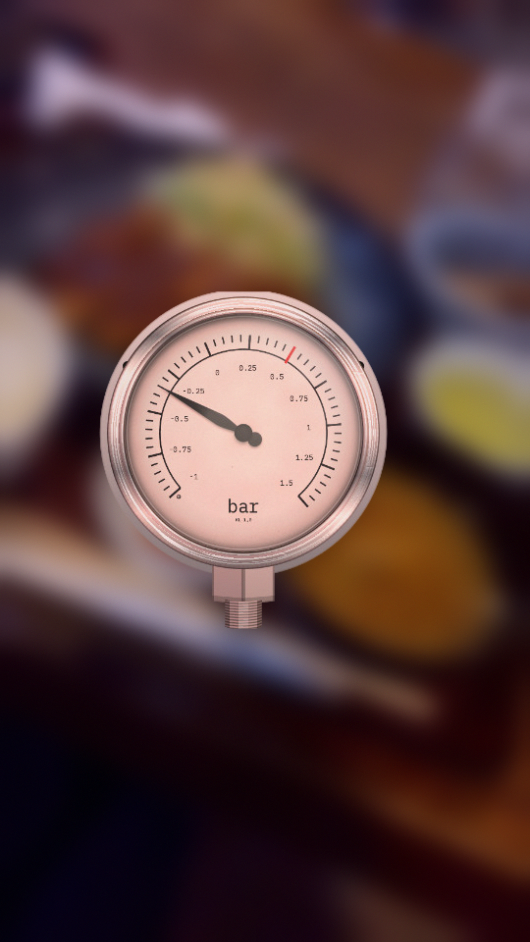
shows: -0.35 bar
